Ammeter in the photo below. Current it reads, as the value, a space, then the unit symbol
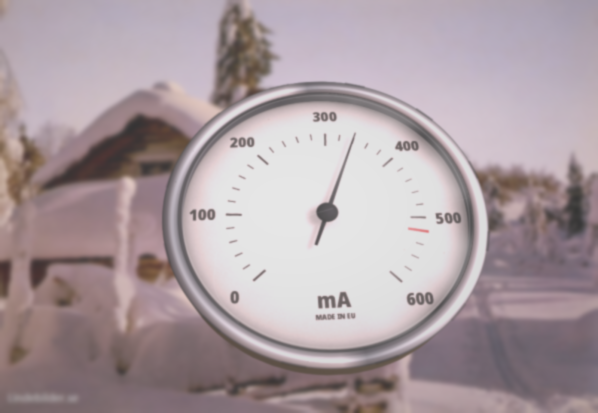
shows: 340 mA
